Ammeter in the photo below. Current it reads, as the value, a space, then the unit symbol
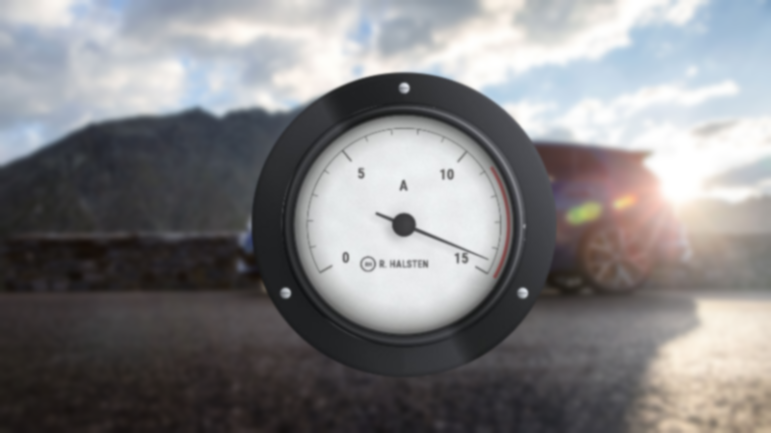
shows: 14.5 A
